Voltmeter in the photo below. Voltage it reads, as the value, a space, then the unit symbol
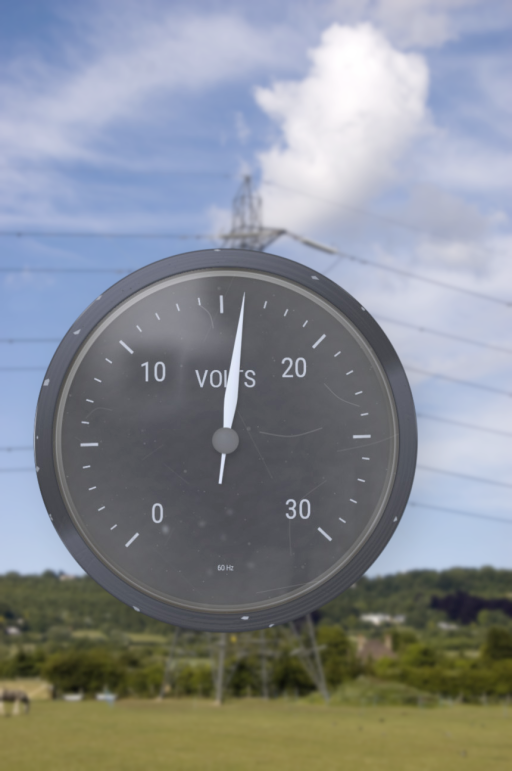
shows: 16 V
